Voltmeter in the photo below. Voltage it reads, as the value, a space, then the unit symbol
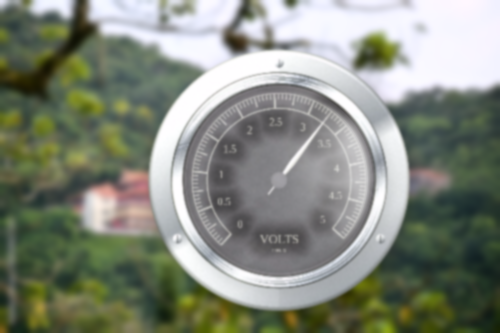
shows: 3.25 V
